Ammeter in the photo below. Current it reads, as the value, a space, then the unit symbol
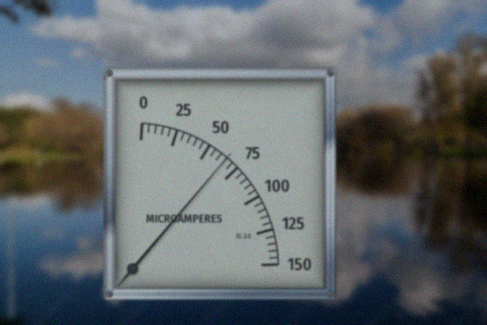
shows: 65 µA
